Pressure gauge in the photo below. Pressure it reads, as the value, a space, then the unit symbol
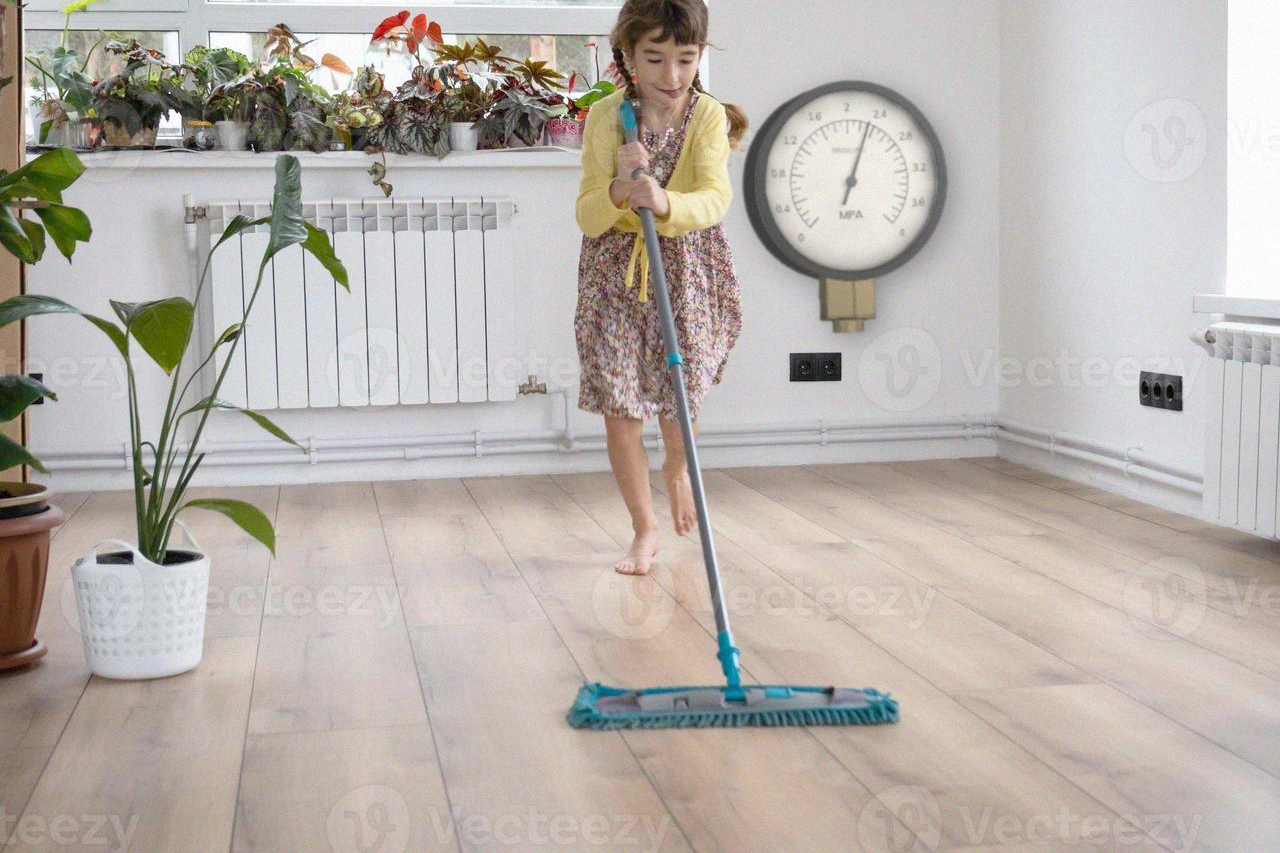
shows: 2.3 MPa
